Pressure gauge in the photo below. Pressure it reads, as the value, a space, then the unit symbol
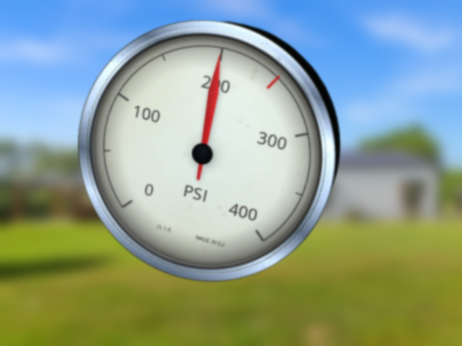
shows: 200 psi
